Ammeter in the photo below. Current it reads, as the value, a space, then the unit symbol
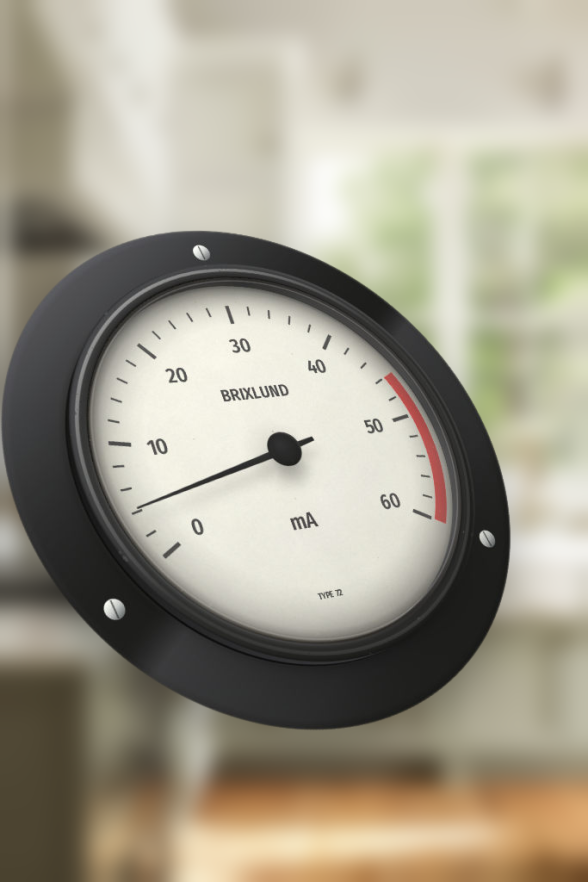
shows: 4 mA
